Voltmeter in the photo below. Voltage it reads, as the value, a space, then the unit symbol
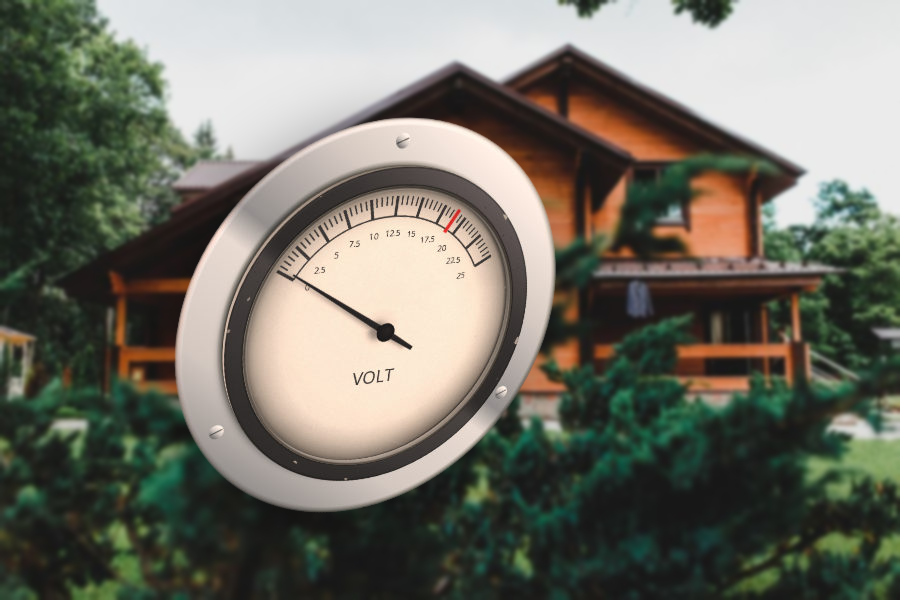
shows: 0.5 V
